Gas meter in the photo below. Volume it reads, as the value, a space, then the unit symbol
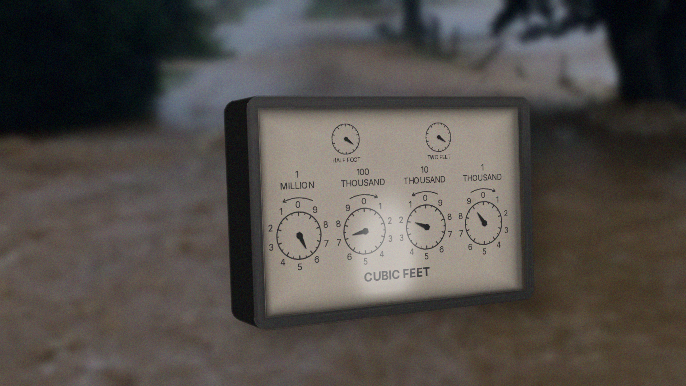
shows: 571900 ft³
